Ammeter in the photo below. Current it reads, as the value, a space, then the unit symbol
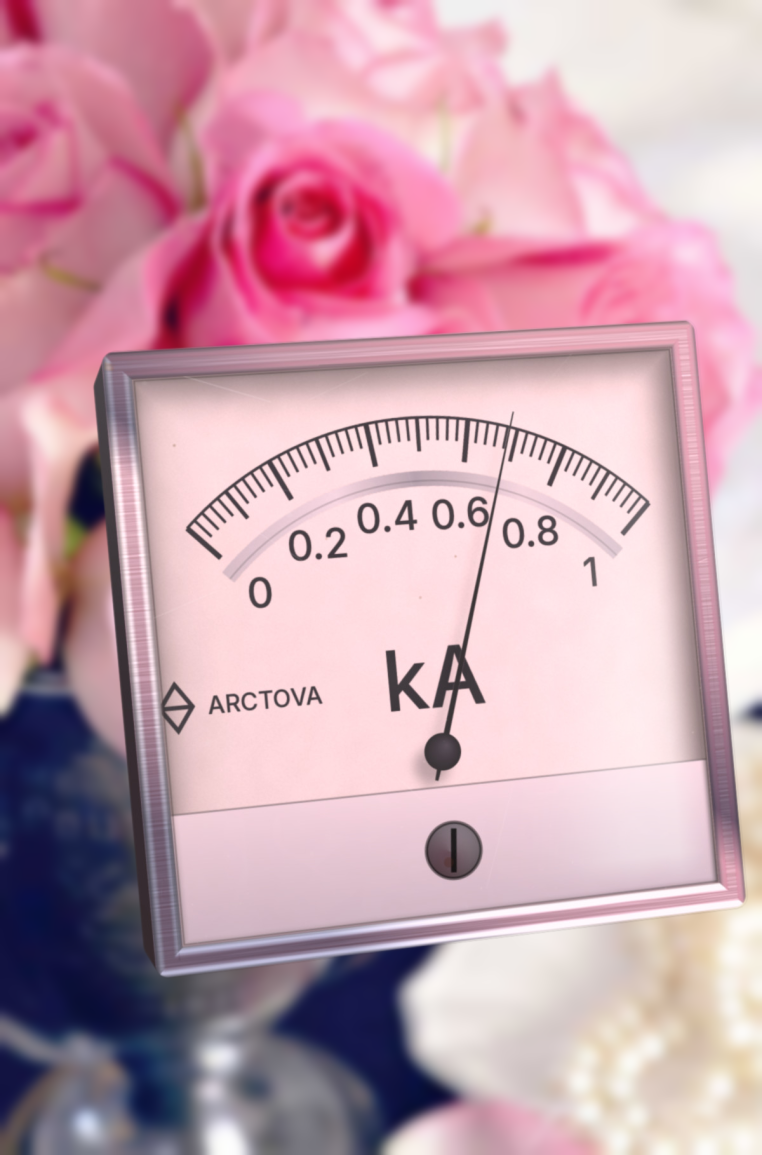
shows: 0.68 kA
